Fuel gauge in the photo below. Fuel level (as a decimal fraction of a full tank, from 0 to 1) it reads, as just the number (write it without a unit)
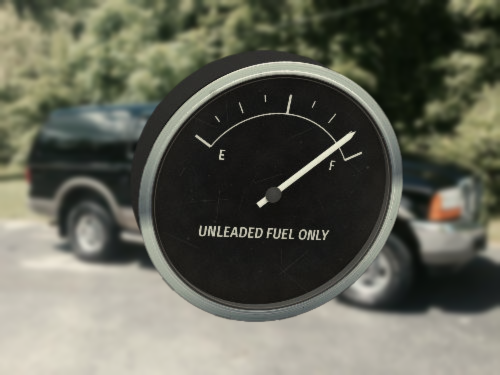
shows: 0.875
